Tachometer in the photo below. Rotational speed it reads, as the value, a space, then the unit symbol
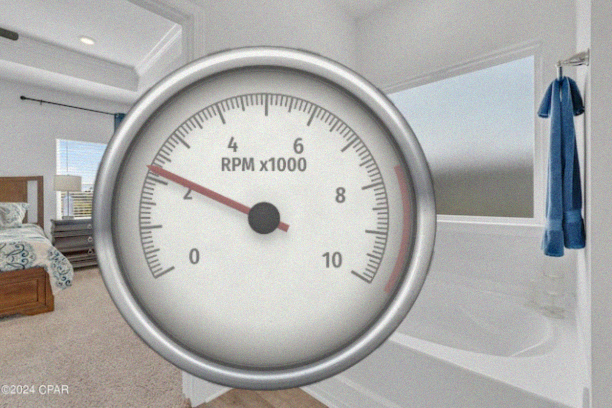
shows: 2200 rpm
